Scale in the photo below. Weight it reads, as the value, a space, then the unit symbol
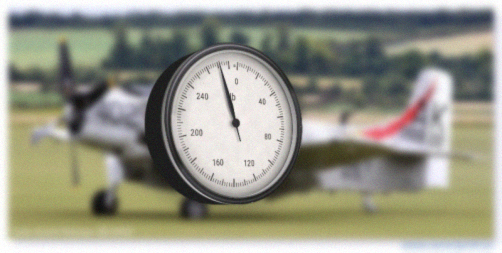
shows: 270 lb
